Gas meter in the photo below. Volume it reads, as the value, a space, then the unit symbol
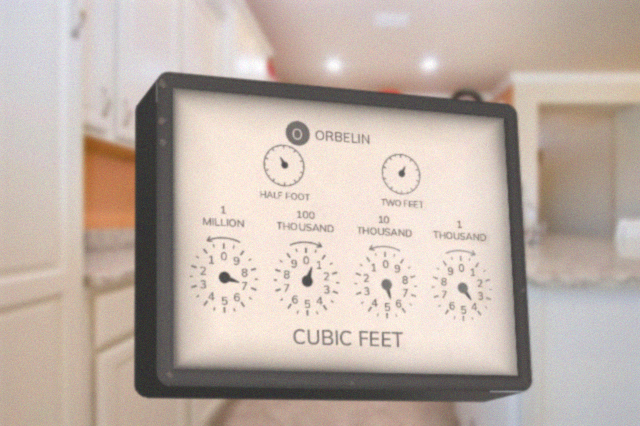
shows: 705400 ft³
